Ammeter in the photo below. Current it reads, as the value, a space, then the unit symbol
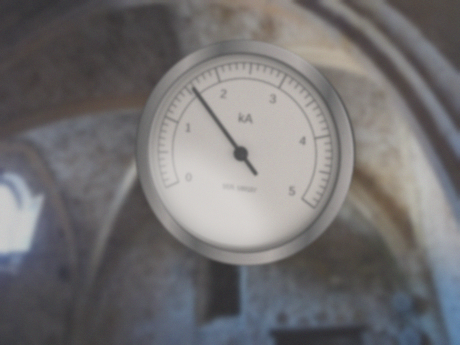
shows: 1.6 kA
